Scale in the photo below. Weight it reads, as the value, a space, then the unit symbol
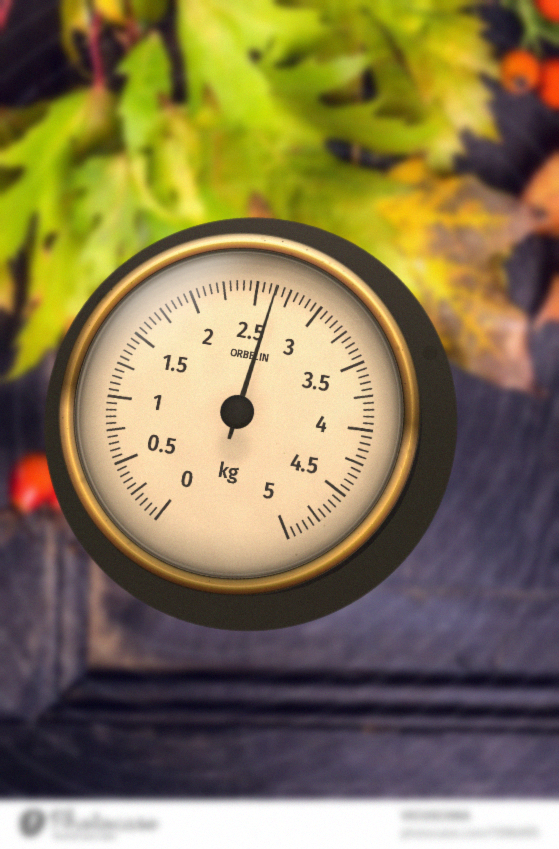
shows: 2.65 kg
